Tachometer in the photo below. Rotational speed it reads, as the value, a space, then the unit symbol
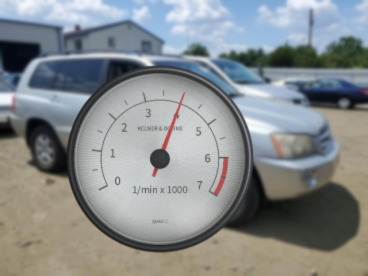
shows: 4000 rpm
